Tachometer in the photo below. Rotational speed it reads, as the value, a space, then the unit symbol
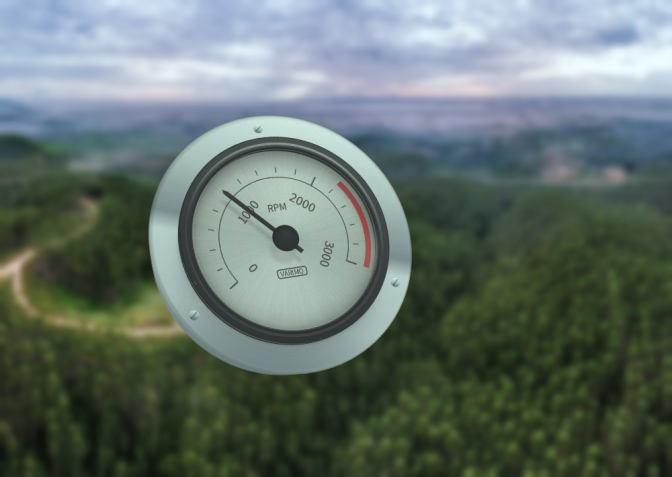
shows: 1000 rpm
